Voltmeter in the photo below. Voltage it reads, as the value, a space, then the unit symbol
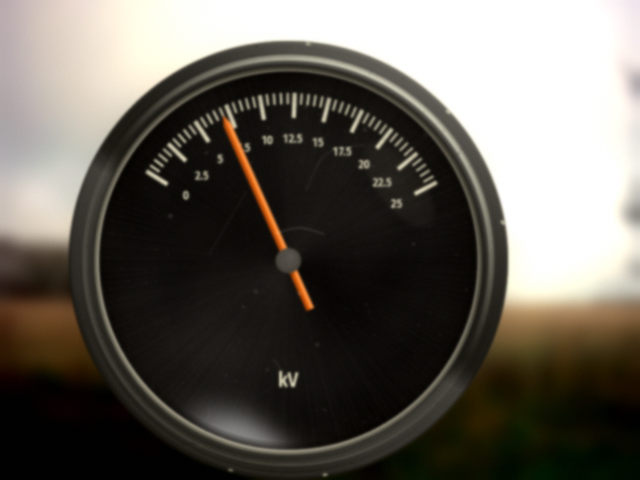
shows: 7 kV
